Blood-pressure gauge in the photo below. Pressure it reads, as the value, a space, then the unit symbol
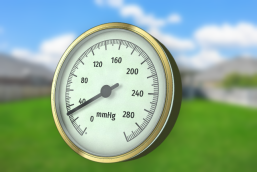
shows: 30 mmHg
